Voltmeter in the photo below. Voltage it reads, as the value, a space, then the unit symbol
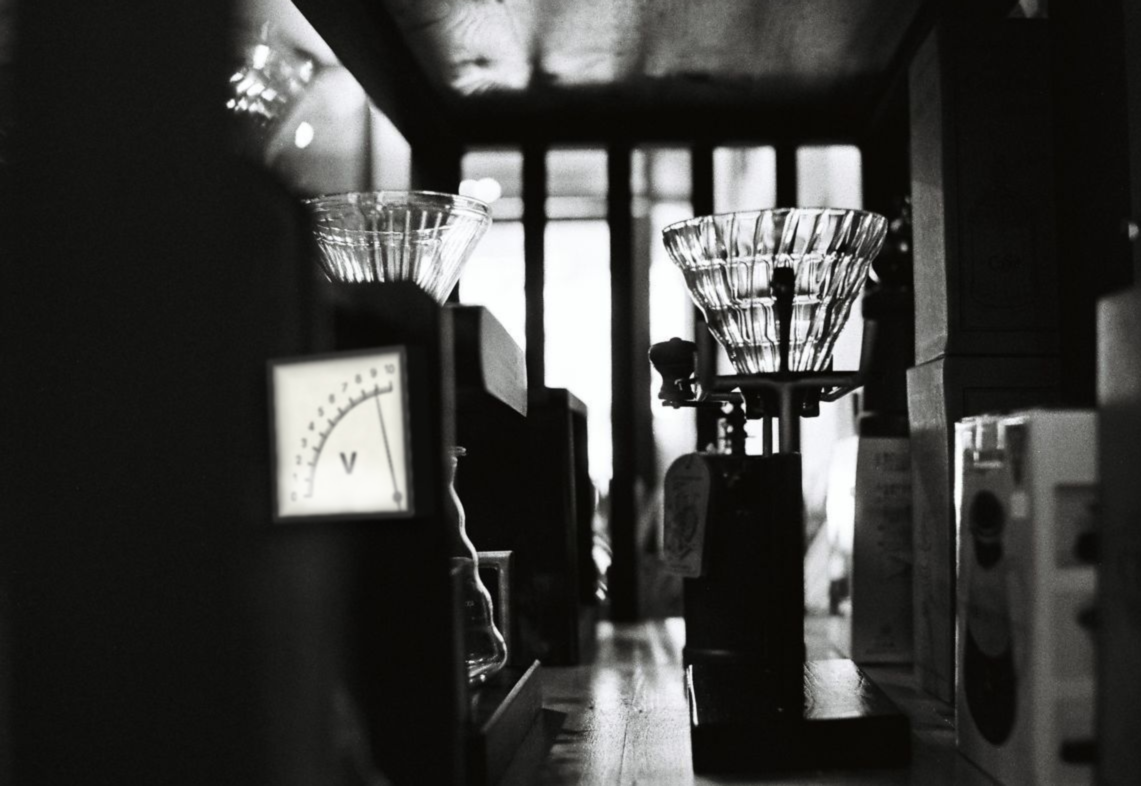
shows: 9 V
